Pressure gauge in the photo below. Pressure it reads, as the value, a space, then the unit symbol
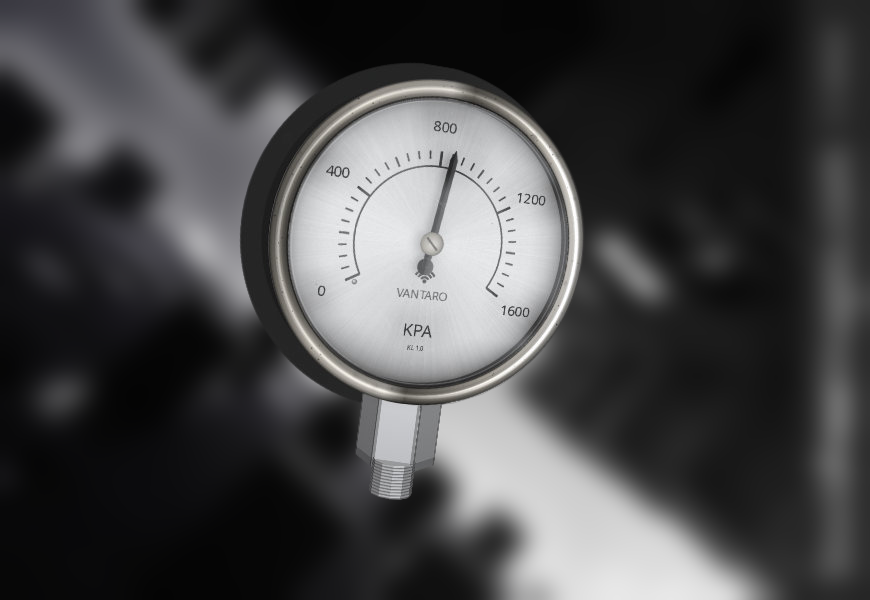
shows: 850 kPa
